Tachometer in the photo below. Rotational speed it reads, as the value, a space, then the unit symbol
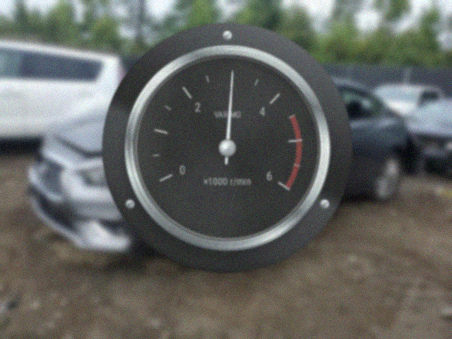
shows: 3000 rpm
